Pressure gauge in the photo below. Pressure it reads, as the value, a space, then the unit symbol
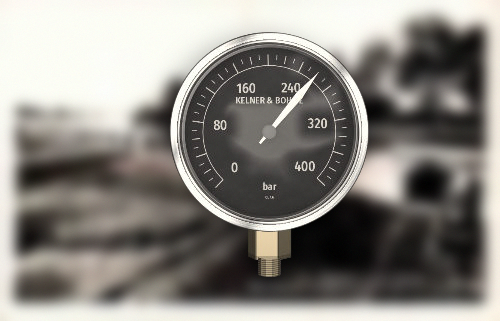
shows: 260 bar
